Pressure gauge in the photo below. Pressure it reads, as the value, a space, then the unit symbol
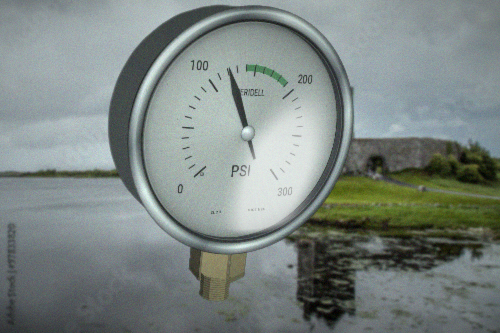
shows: 120 psi
